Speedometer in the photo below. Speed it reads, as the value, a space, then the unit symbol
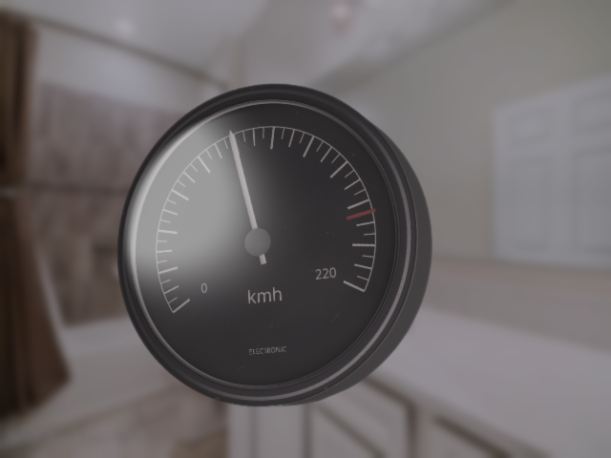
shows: 100 km/h
